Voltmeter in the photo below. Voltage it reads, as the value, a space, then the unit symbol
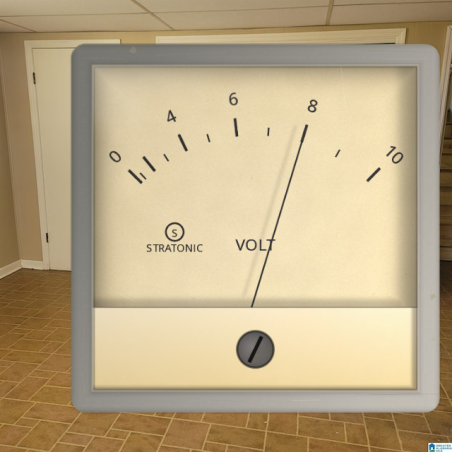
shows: 8 V
